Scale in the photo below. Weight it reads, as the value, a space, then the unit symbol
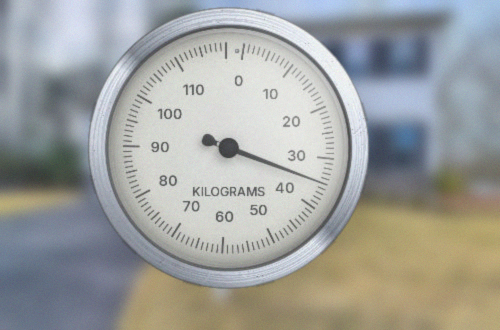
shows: 35 kg
